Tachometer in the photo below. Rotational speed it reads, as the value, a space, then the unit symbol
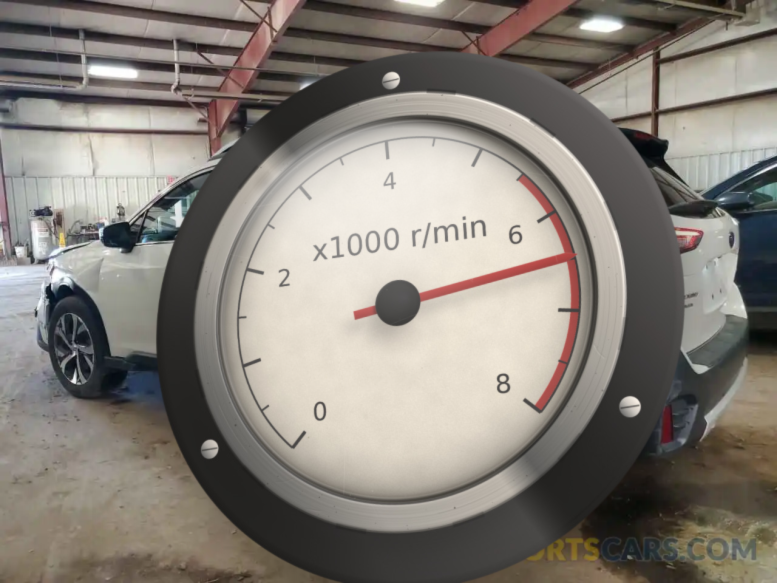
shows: 6500 rpm
